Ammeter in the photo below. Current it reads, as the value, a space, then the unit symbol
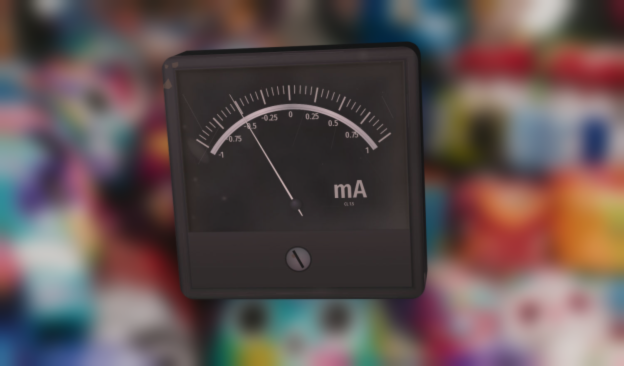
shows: -0.5 mA
